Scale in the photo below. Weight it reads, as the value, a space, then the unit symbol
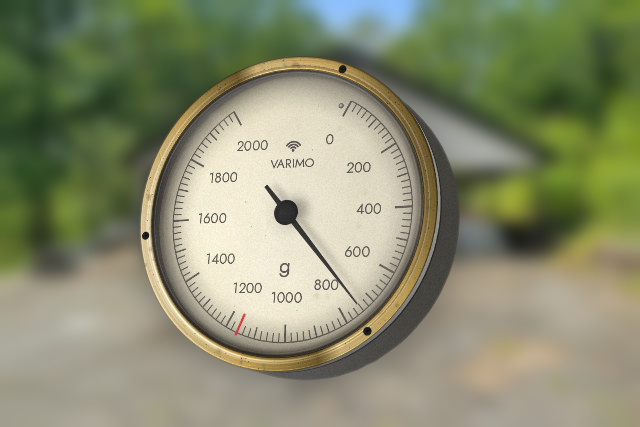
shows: 740 g
